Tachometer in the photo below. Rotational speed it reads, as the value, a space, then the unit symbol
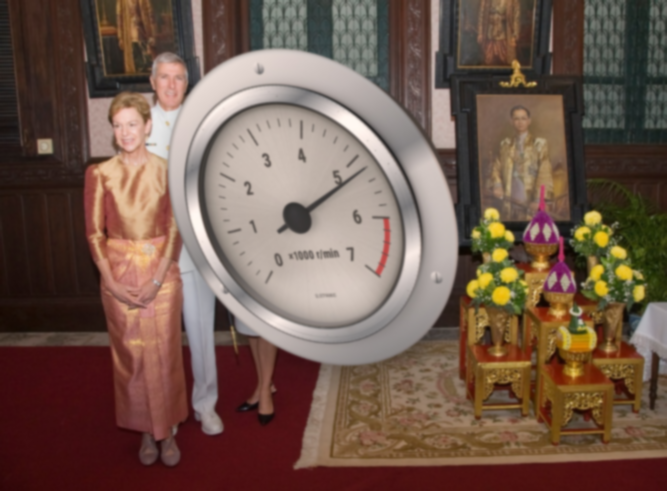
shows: 5200 rpm
